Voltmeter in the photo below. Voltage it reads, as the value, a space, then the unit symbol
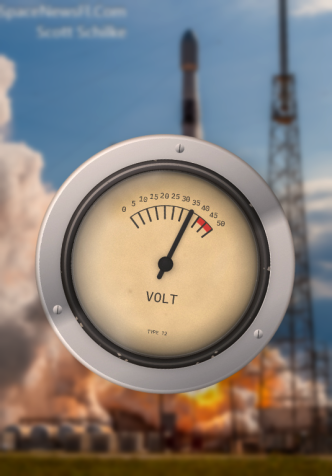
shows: 35 V
